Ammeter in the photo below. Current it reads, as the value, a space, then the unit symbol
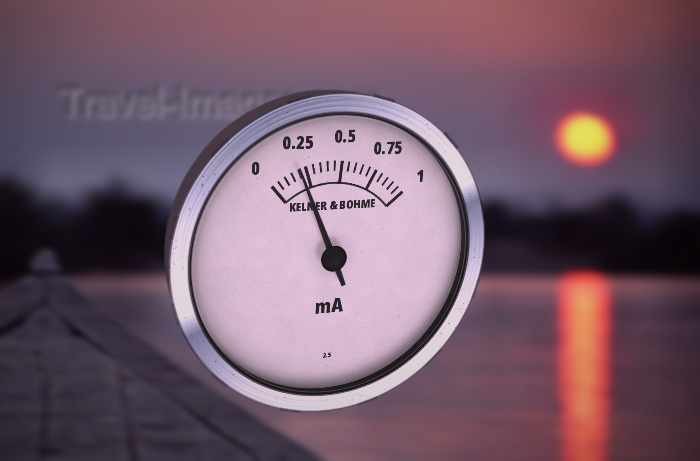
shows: 0.2 mA
